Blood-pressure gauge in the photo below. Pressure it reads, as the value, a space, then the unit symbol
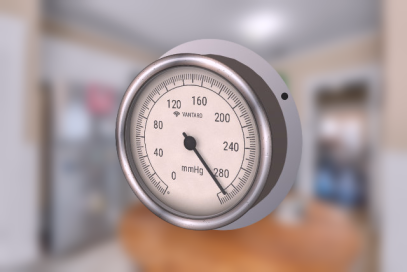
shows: 290 mmHg
